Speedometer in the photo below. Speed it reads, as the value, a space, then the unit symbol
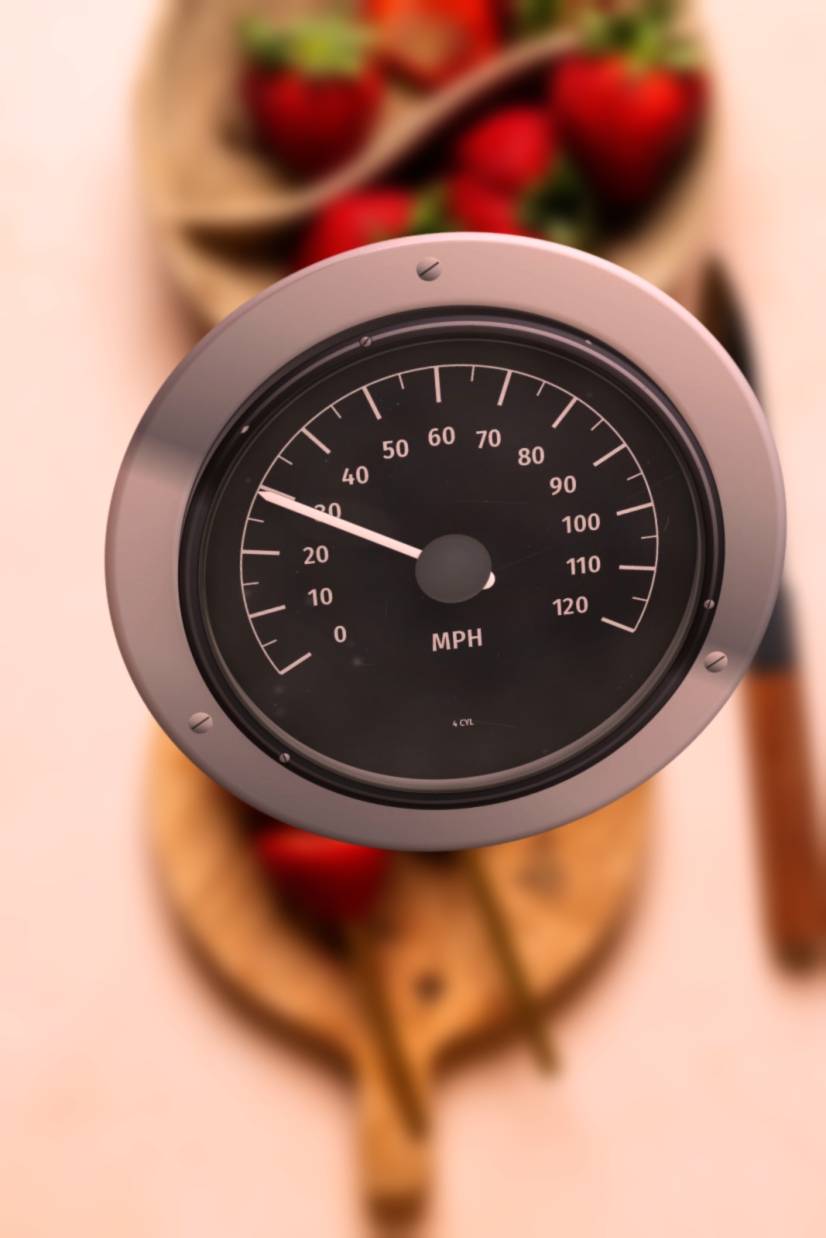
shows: 30 mph
